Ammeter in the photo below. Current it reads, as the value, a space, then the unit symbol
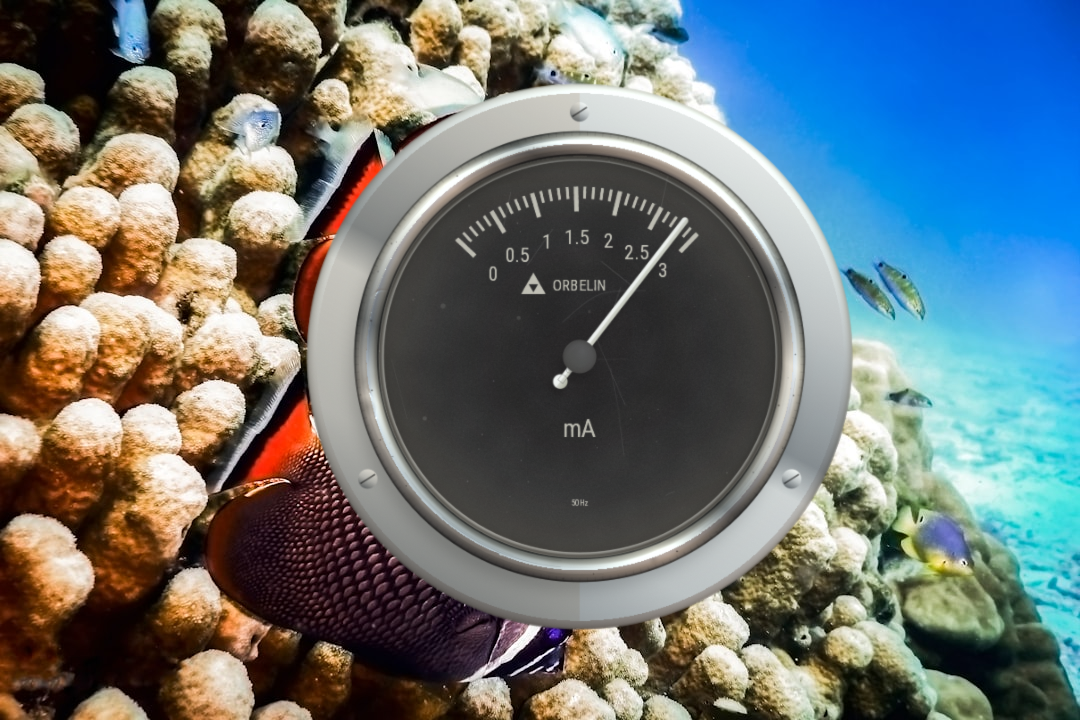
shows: 2.8 mA
